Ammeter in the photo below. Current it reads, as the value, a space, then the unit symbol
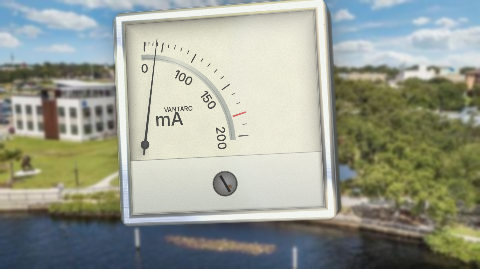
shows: 40 mA
